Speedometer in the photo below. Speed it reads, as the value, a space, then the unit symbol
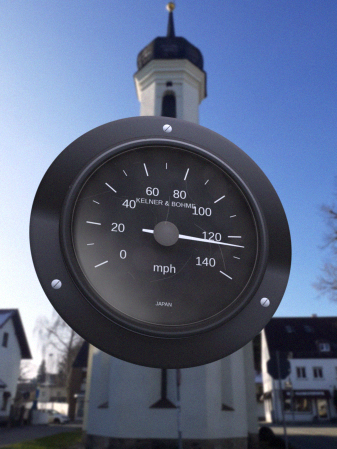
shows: 125 mph
